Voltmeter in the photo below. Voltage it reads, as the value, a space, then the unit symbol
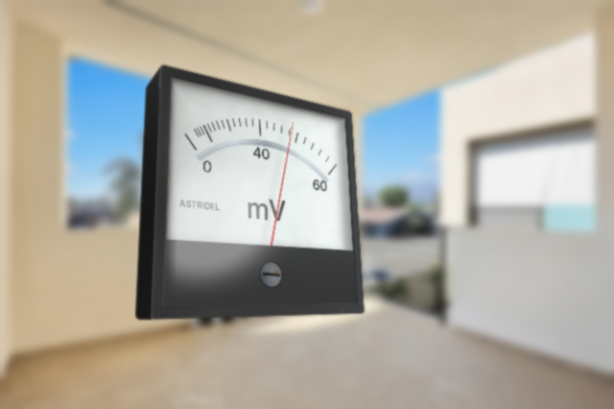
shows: 48 mV
